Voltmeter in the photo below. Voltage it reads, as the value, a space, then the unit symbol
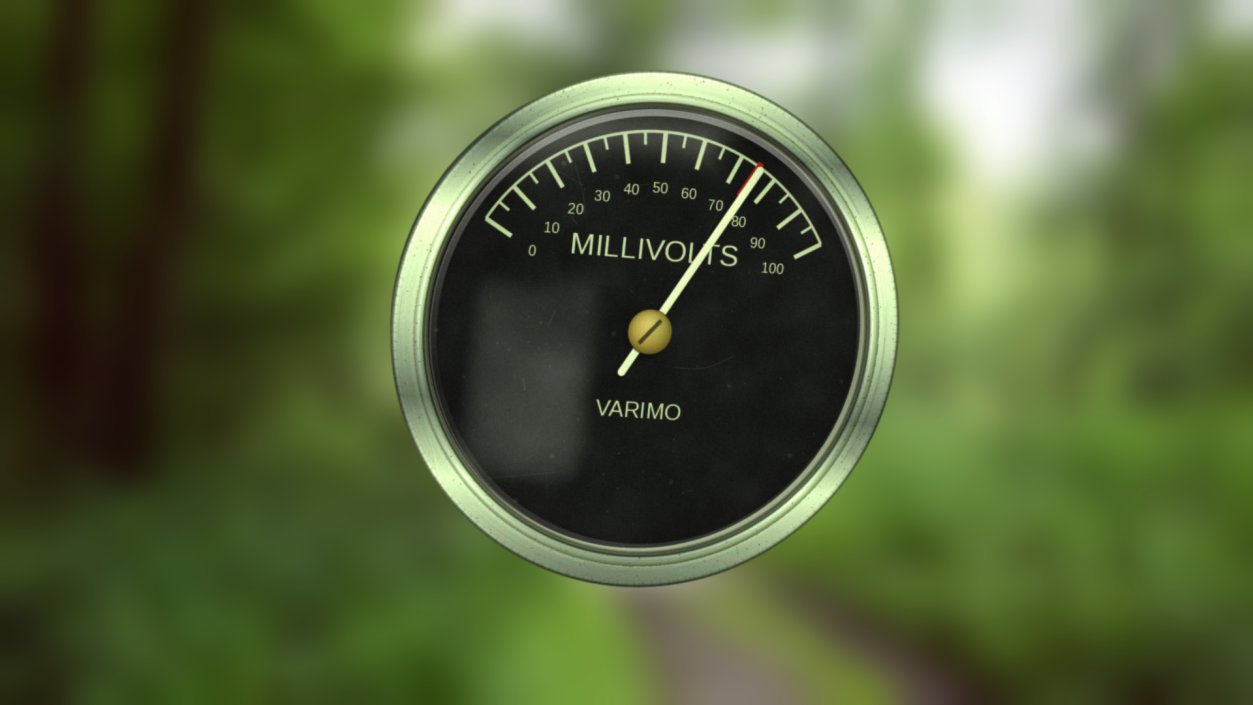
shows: 75 mV
